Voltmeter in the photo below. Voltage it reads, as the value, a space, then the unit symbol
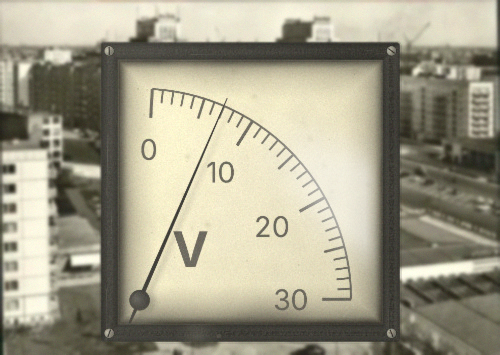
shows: 7 V
